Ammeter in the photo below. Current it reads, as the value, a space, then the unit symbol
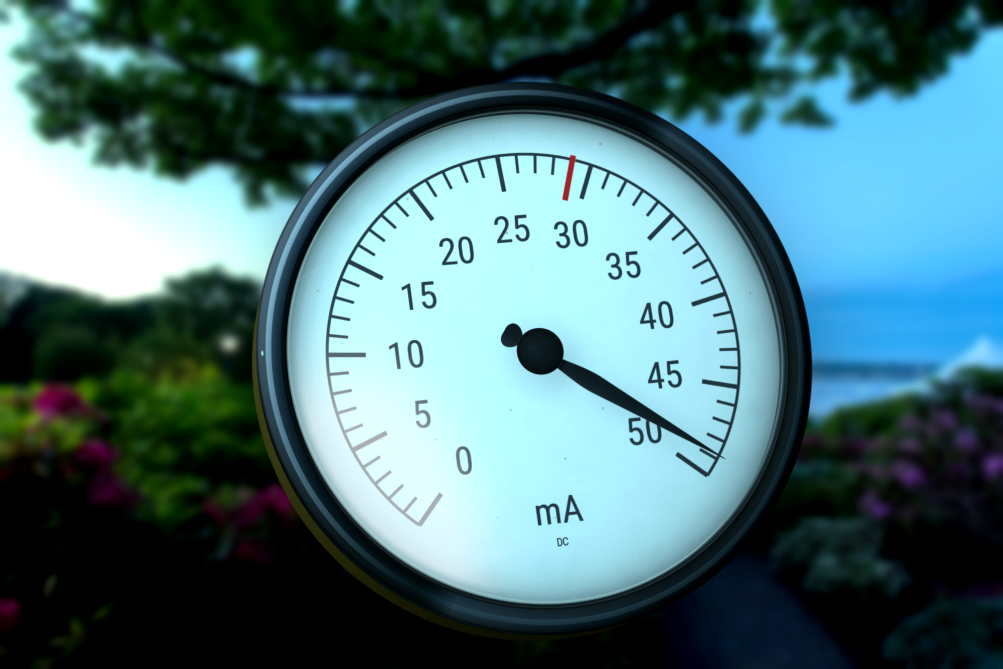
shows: 49 mA
